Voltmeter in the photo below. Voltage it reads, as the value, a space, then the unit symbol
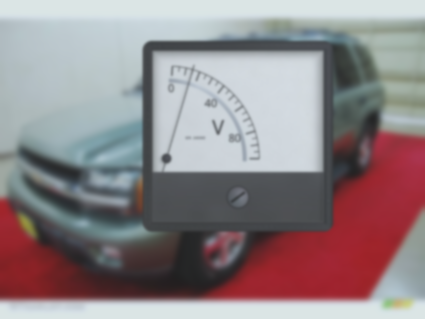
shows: 15 V
